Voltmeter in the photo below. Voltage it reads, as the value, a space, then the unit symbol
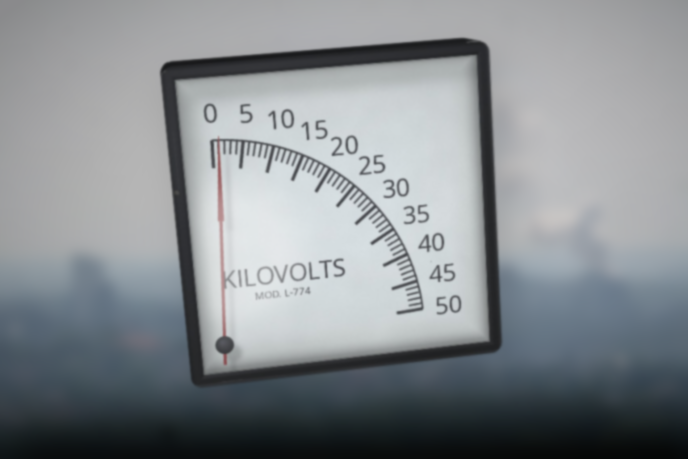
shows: 1 kV
